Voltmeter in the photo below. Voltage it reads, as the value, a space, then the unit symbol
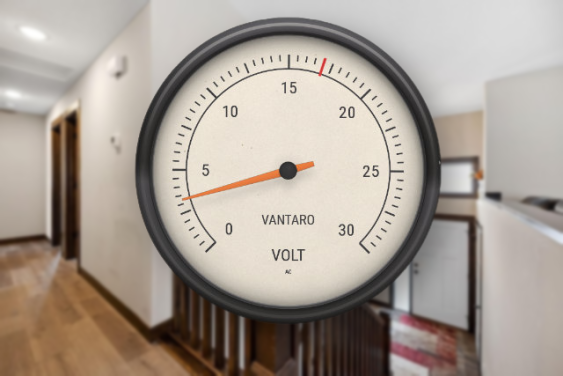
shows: 3.25 V
